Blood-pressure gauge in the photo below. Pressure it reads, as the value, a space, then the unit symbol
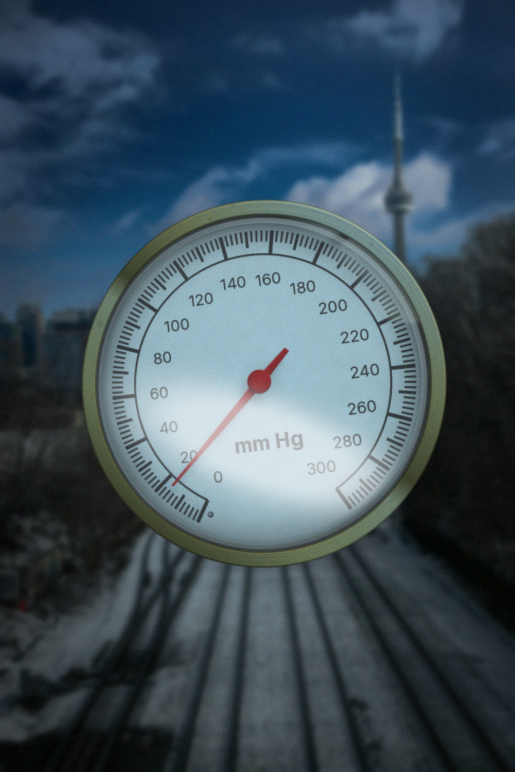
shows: 16 mmHg
